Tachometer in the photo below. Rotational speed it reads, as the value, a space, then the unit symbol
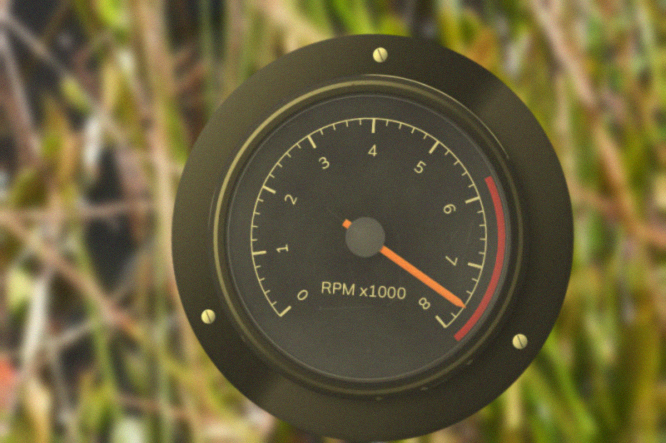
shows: 7600 rpm
